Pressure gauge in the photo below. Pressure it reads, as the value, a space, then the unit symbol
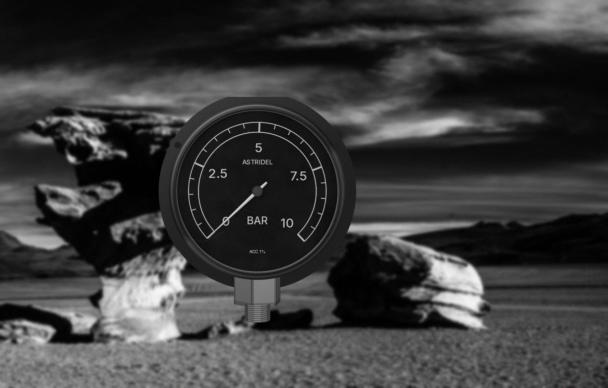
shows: 0 bar
